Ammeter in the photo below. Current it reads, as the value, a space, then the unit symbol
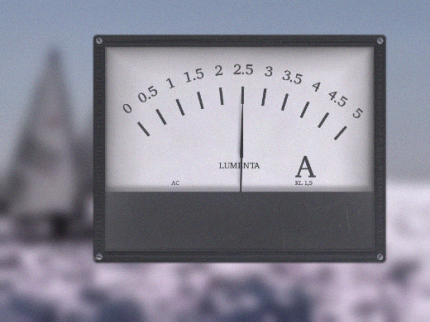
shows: 2.5 A
